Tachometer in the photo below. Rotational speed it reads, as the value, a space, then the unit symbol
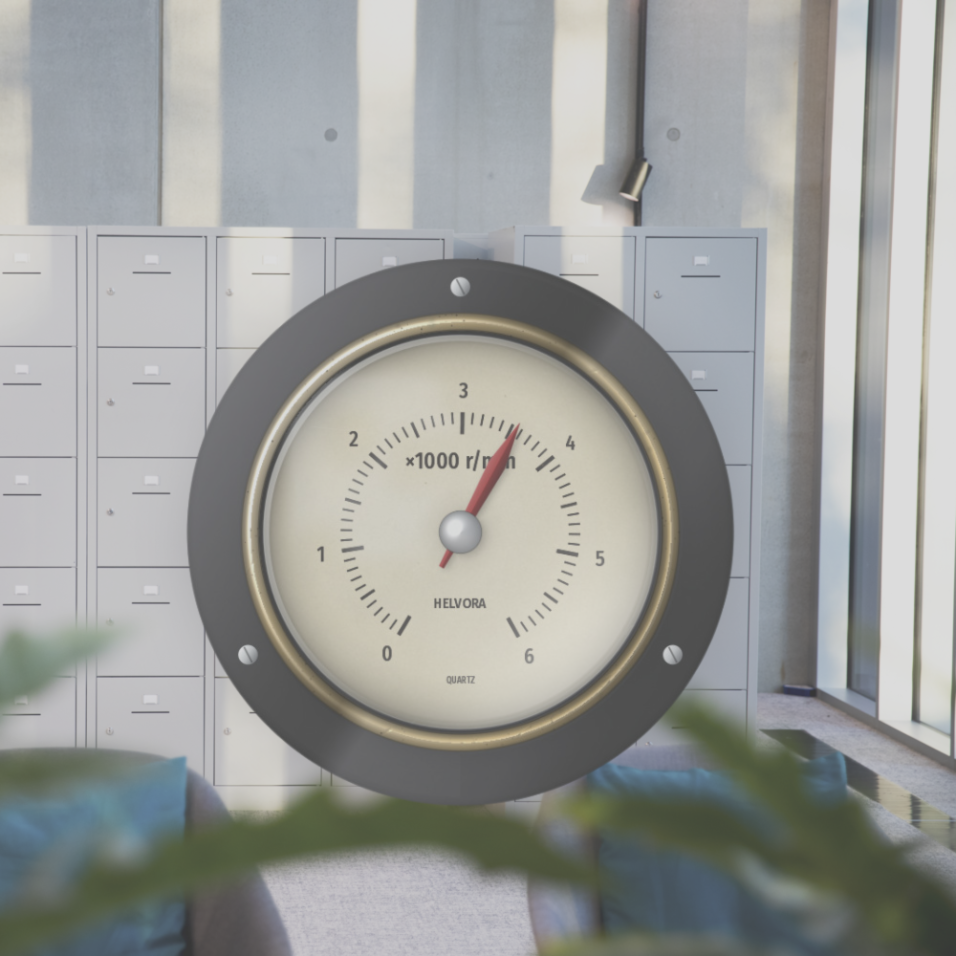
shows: 3550 rpm
